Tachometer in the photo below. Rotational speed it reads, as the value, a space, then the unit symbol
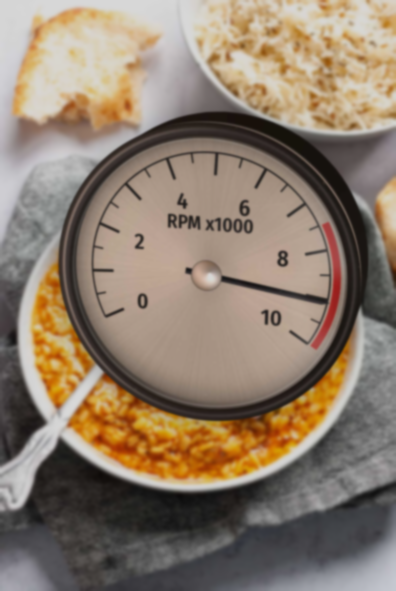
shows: 9000 rpm
